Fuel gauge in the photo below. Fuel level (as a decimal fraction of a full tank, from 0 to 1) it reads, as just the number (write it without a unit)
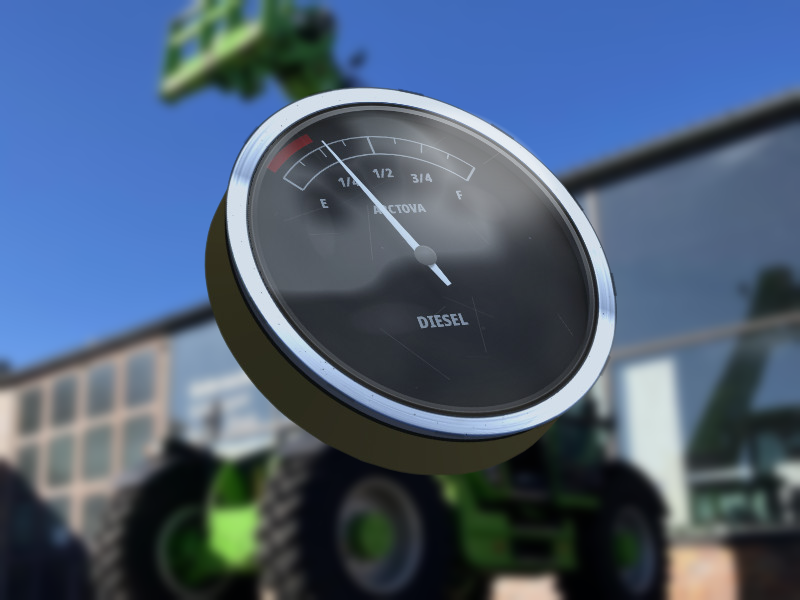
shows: 0.25
